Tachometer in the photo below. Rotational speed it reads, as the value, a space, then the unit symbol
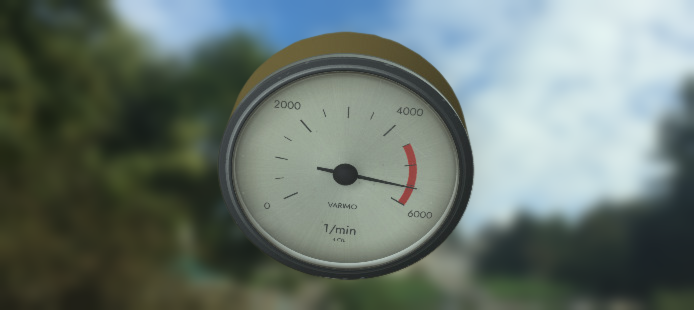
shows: 5500 rpm
